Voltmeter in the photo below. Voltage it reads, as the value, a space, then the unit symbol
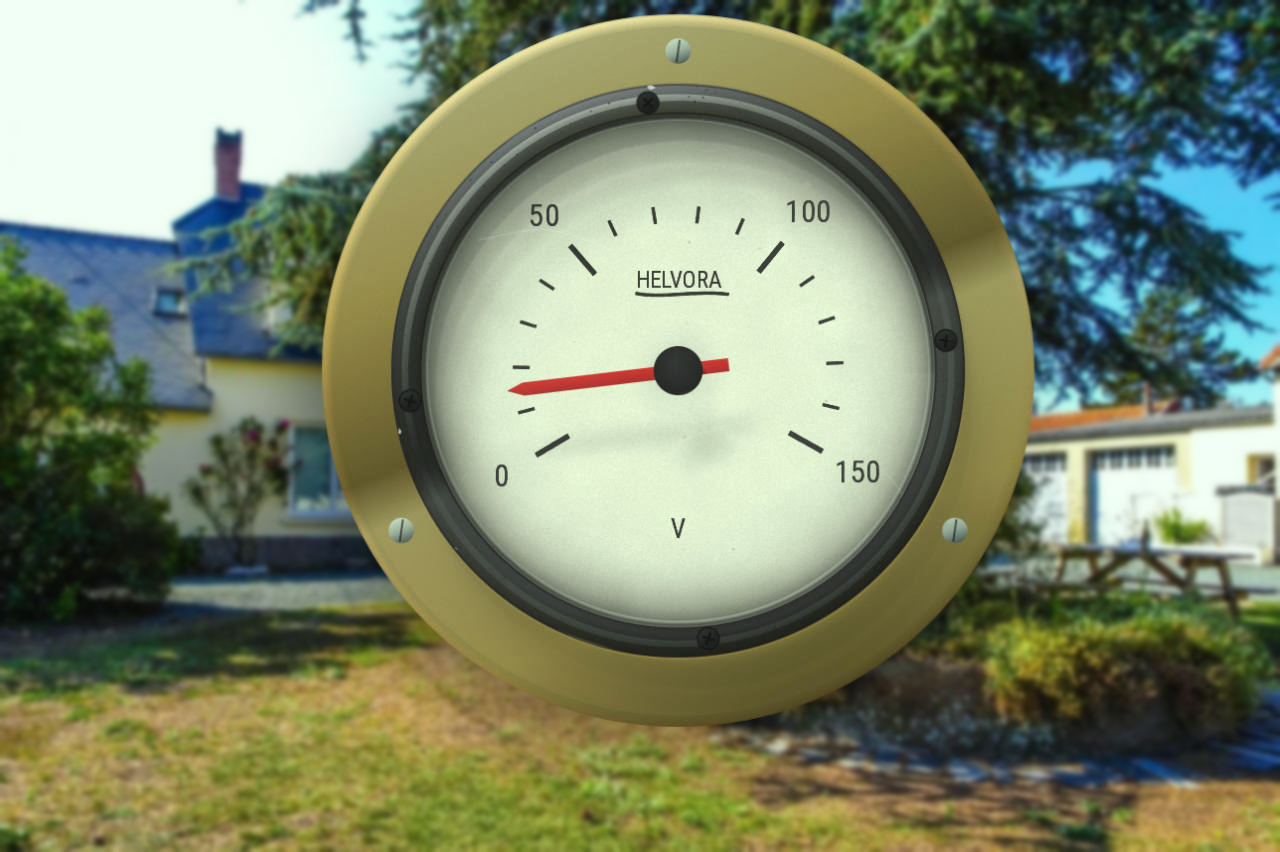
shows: 15 V
